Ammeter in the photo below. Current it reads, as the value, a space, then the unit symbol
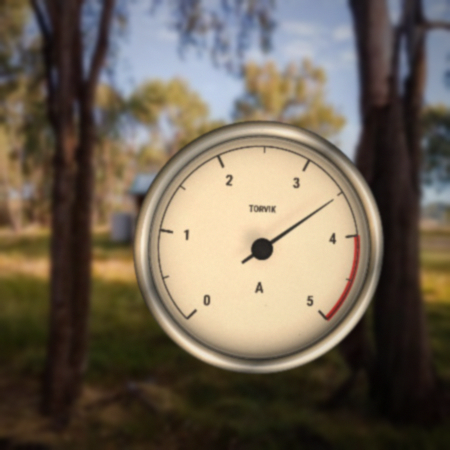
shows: 3.5 A
